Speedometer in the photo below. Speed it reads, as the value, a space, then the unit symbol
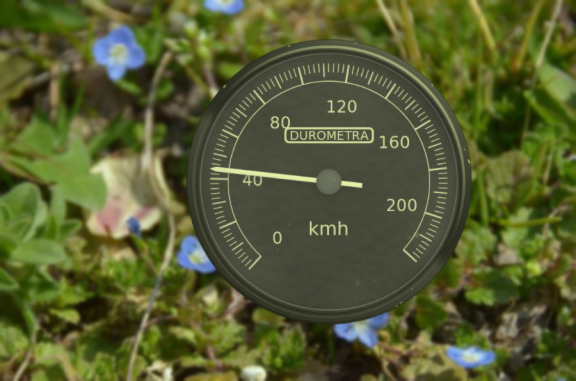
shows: 44 km/h
